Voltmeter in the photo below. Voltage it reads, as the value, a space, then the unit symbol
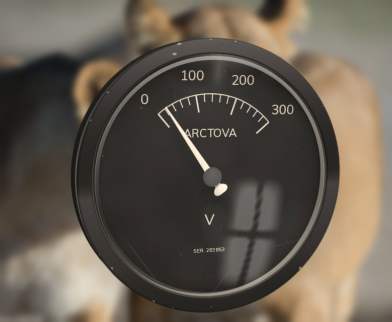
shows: 20 V
